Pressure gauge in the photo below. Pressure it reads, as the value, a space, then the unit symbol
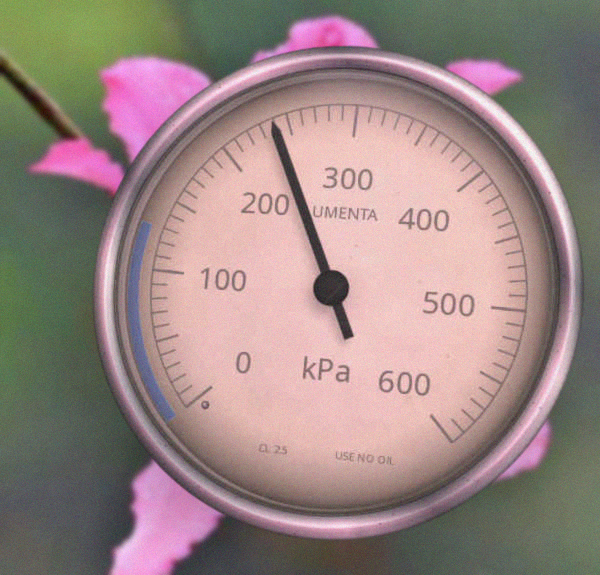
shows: 240 kPa
